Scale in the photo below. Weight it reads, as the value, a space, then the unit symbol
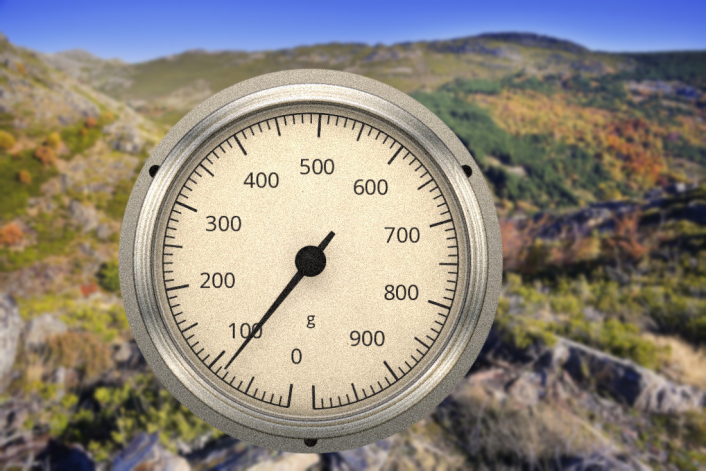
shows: 85 g
